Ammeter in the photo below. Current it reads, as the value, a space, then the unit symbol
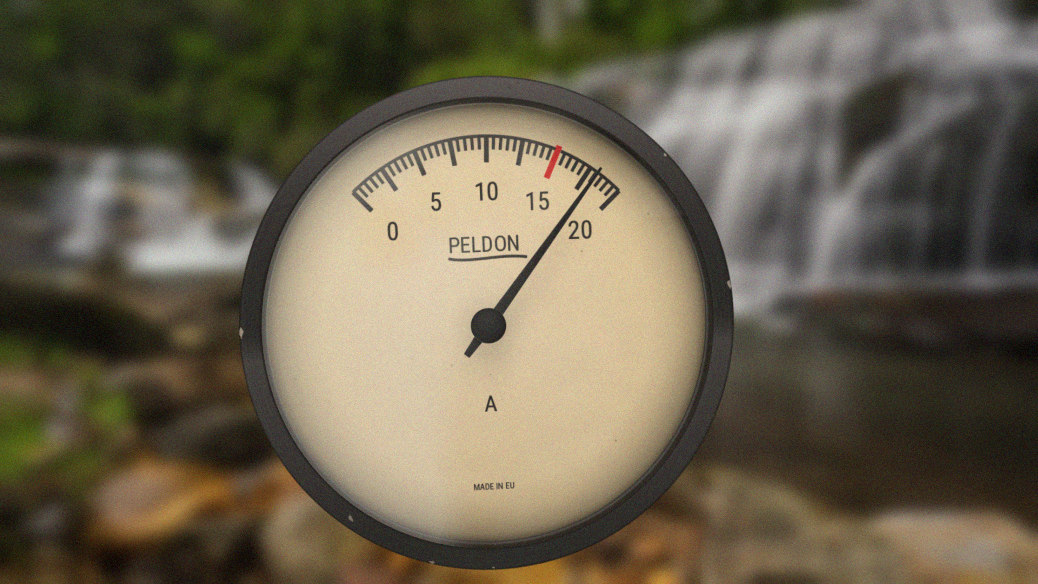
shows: 18 A
